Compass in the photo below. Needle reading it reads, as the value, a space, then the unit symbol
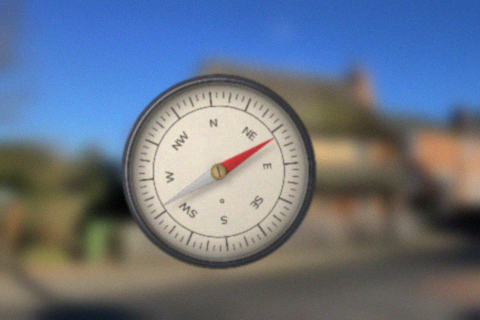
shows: 65 °
